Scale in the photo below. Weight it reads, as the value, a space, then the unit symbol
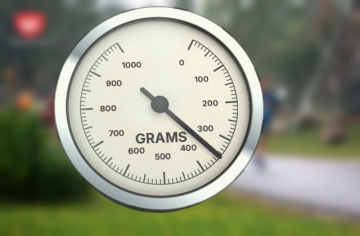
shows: 350 g
